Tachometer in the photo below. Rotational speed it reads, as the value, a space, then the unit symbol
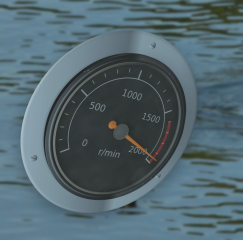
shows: 1950 rpm
